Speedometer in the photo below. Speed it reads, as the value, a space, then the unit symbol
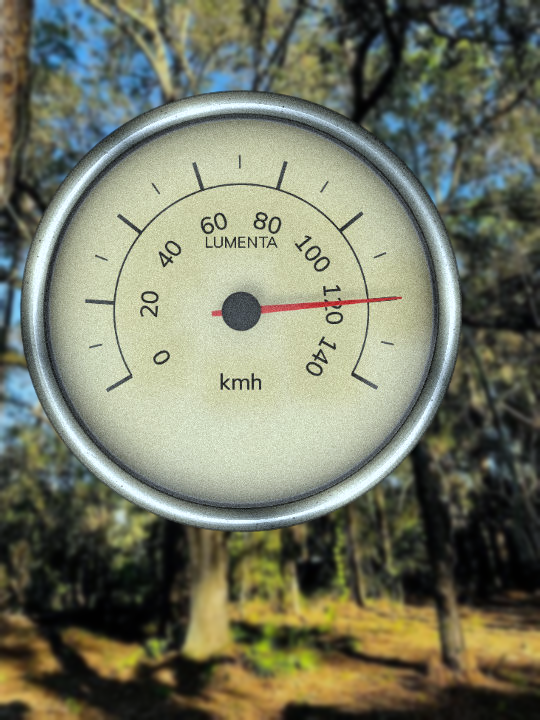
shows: 120 km/h
